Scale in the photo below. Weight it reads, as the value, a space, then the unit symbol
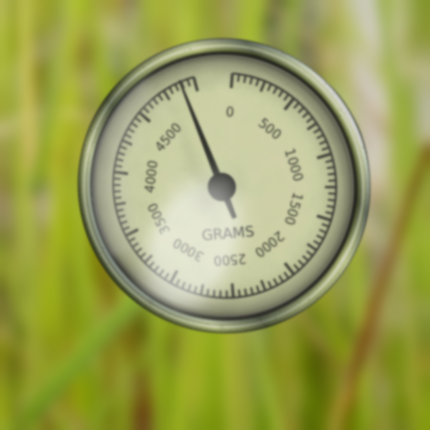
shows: 4900 g
